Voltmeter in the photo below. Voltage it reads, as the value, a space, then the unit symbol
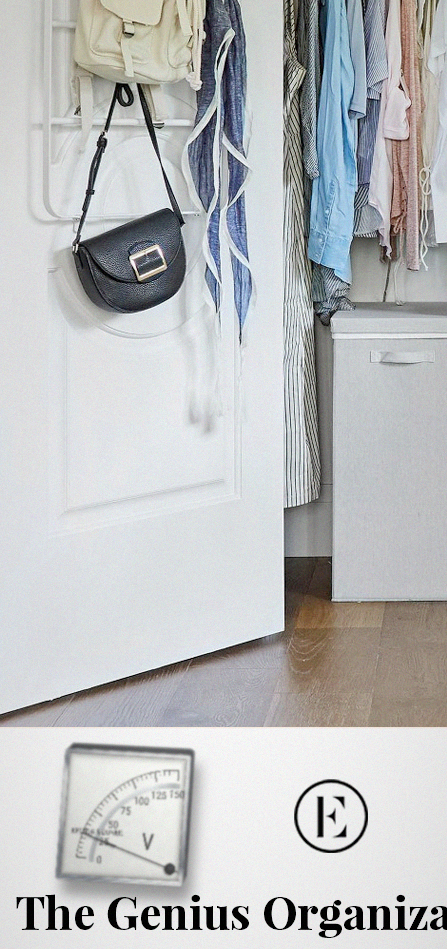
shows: 25 V
